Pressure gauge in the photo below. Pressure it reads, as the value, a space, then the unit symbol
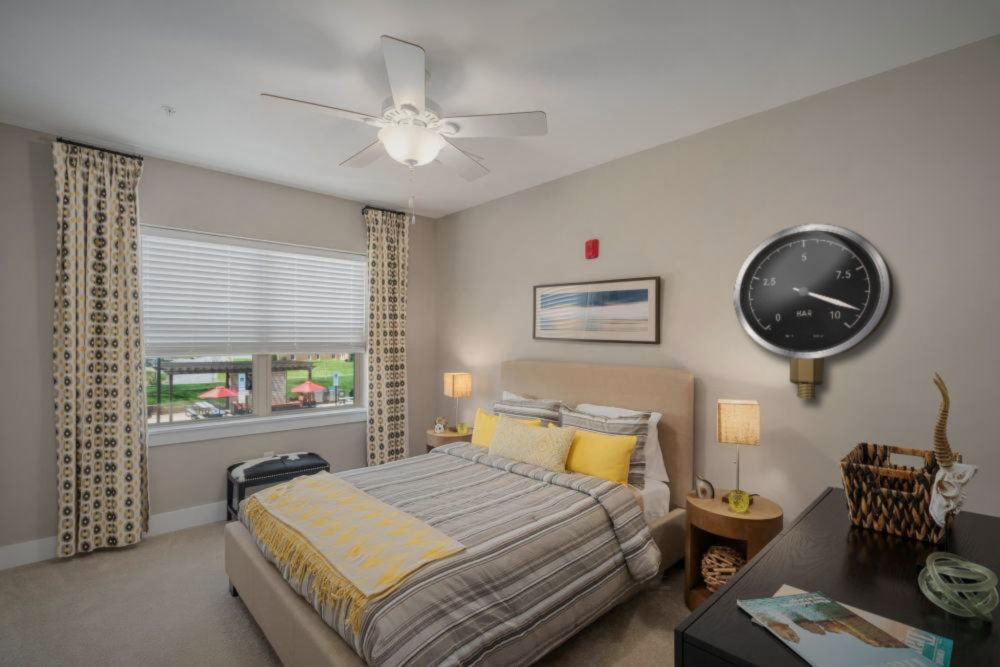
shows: 9.25 bar
